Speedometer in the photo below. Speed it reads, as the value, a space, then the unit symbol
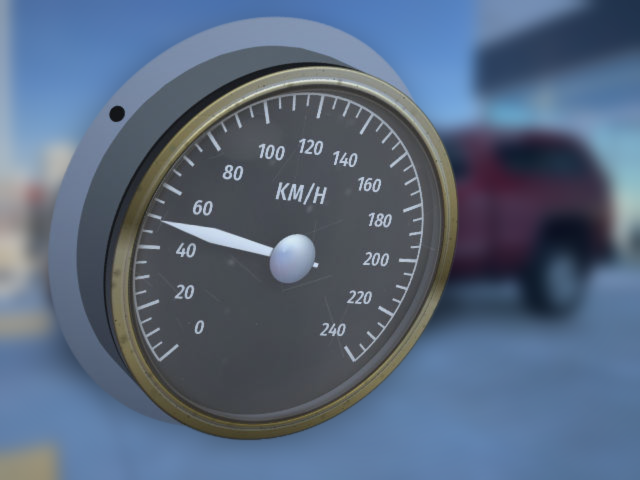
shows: 50 km/h
